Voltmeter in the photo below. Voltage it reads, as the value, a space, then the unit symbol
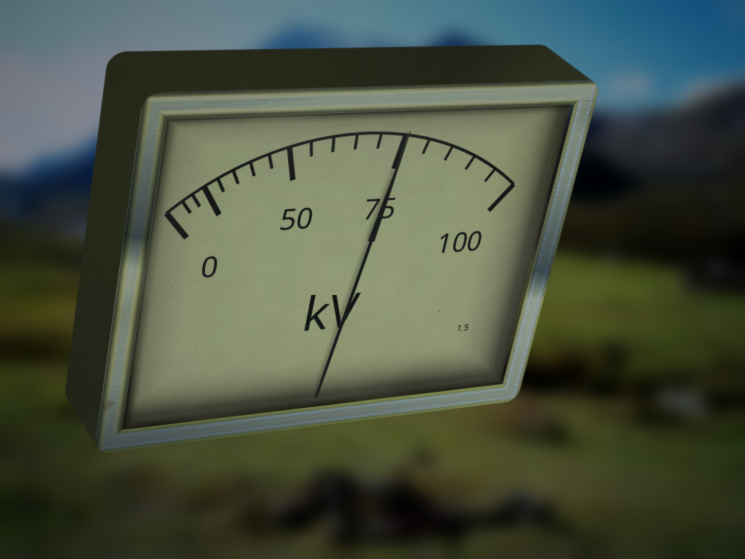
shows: 75 kV
